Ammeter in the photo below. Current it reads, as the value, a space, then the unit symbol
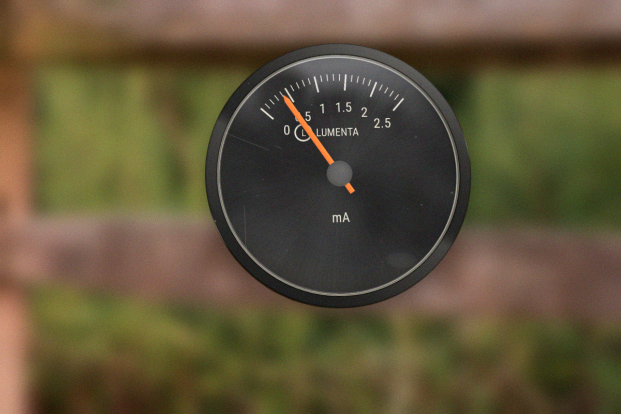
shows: 0.4 mA
